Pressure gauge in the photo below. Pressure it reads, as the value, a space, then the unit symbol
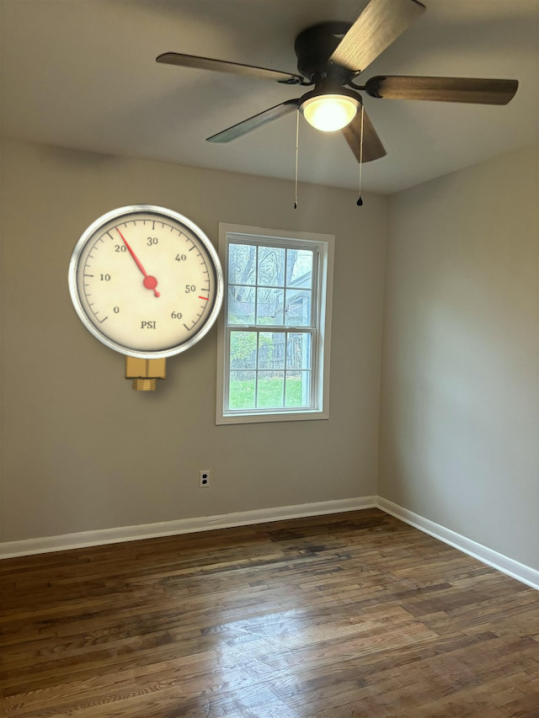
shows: 22 psi
